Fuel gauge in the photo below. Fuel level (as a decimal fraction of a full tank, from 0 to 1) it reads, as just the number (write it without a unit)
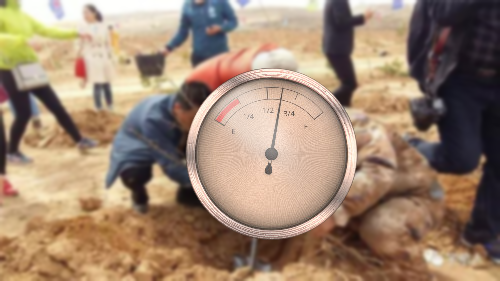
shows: 0.625
